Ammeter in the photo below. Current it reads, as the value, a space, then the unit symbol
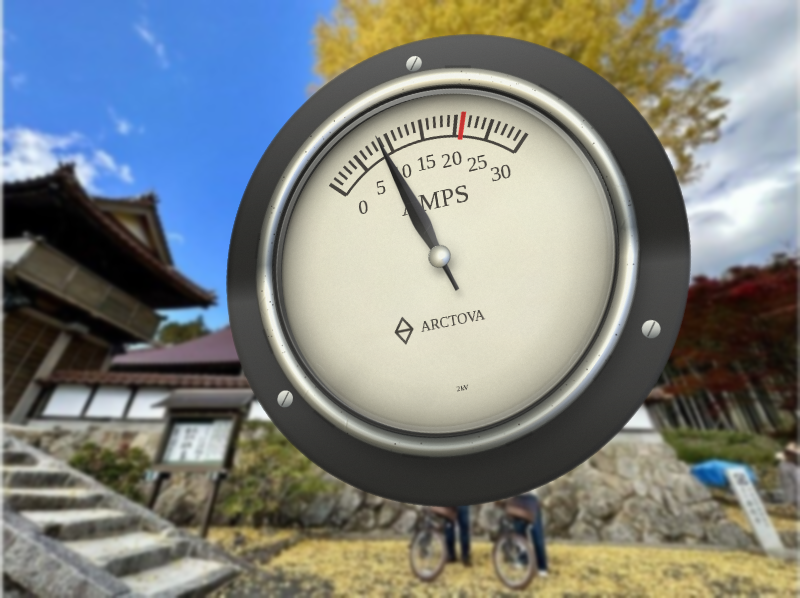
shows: 9 A
